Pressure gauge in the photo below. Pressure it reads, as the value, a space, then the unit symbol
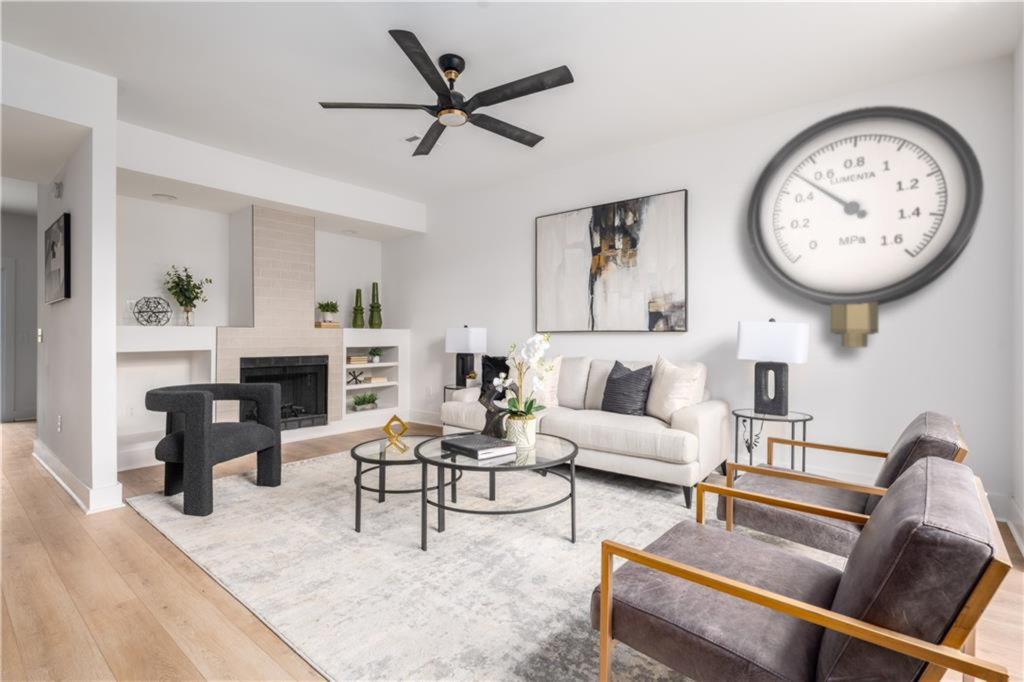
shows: 0.5 MPa
